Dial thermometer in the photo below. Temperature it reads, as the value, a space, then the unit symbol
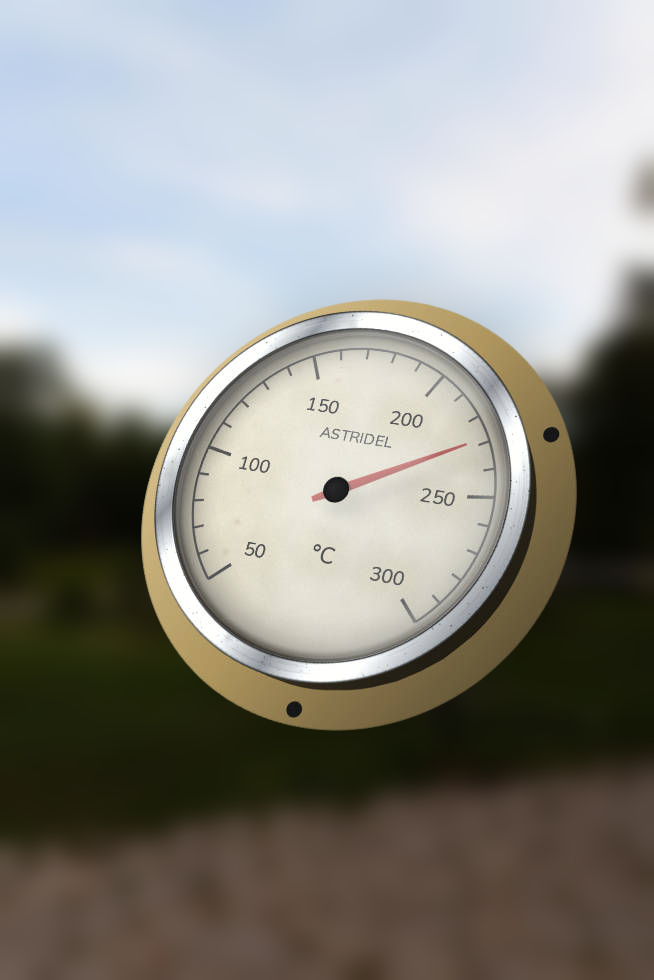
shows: 230 °C
